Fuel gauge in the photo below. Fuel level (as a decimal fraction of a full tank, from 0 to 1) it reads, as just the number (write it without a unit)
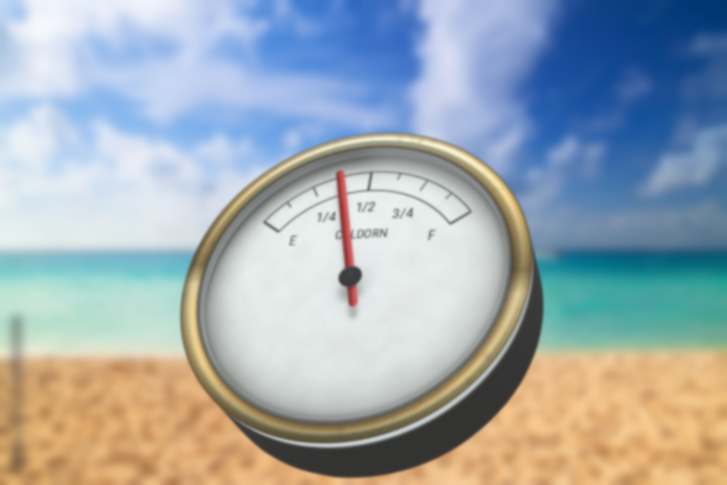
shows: 0.375
